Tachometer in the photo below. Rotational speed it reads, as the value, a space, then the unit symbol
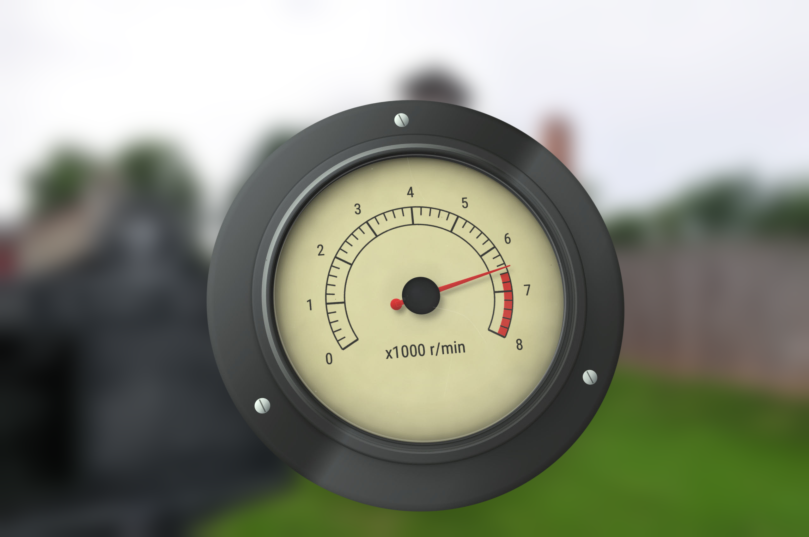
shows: 6500 rpm
